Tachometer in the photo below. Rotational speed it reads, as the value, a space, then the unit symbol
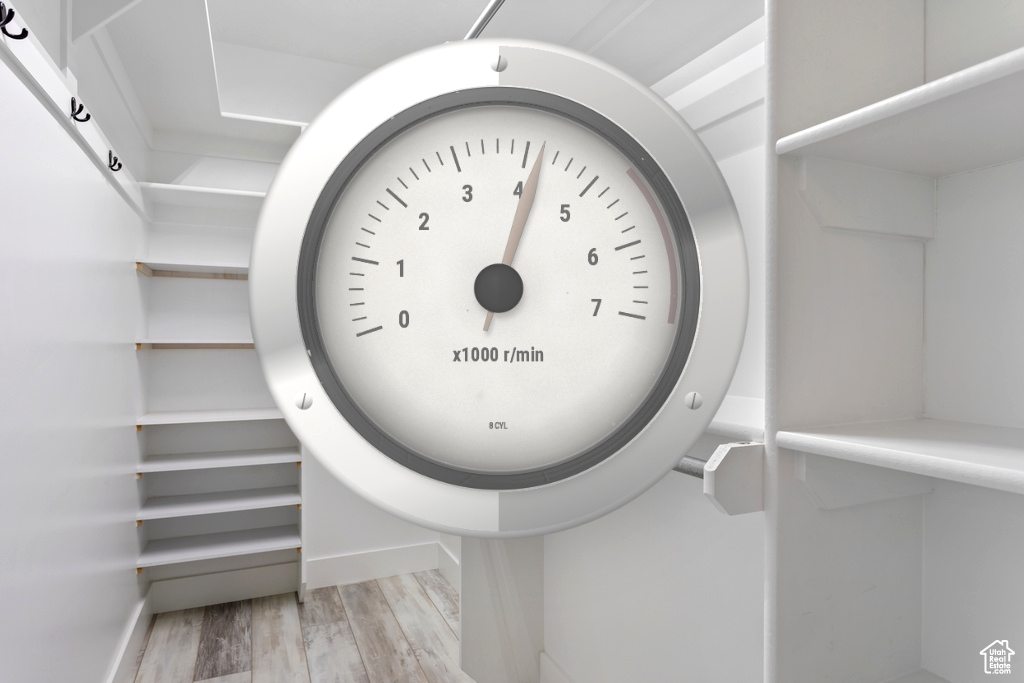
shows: 4200 rpm
